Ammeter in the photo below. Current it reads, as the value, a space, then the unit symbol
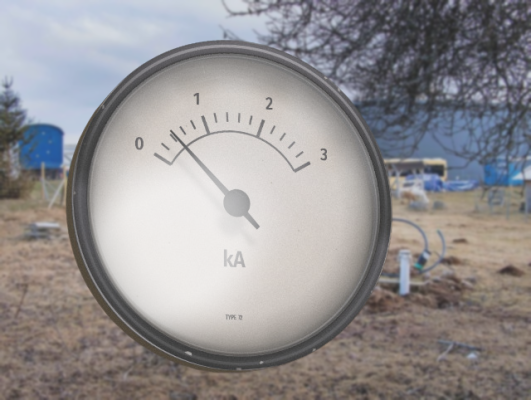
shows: 0.4 kA
